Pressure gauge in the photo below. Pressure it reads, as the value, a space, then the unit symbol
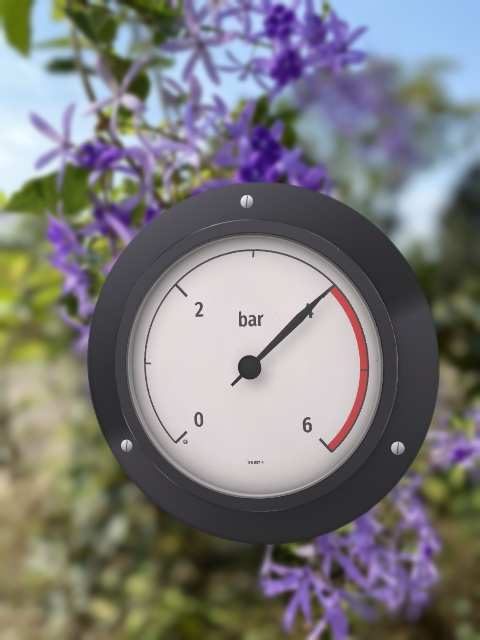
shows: 4 bar
